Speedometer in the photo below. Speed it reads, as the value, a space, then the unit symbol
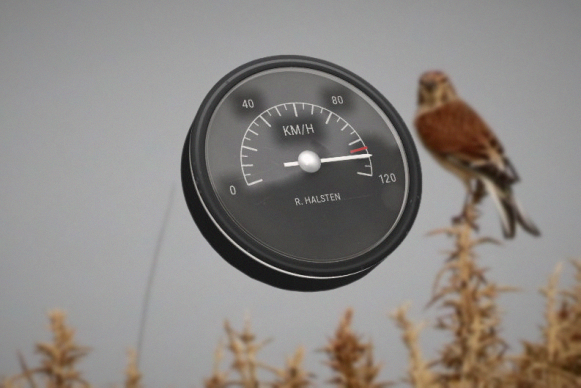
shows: 110 km/h
